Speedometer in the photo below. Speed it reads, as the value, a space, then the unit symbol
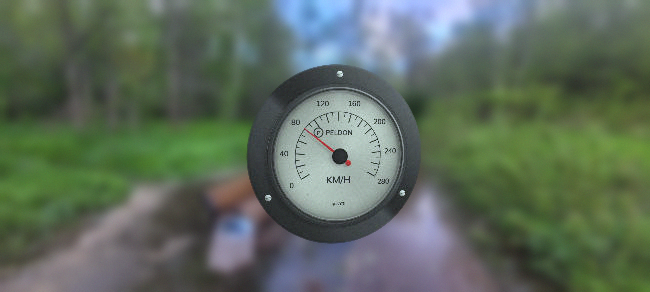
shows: 80 km/h
